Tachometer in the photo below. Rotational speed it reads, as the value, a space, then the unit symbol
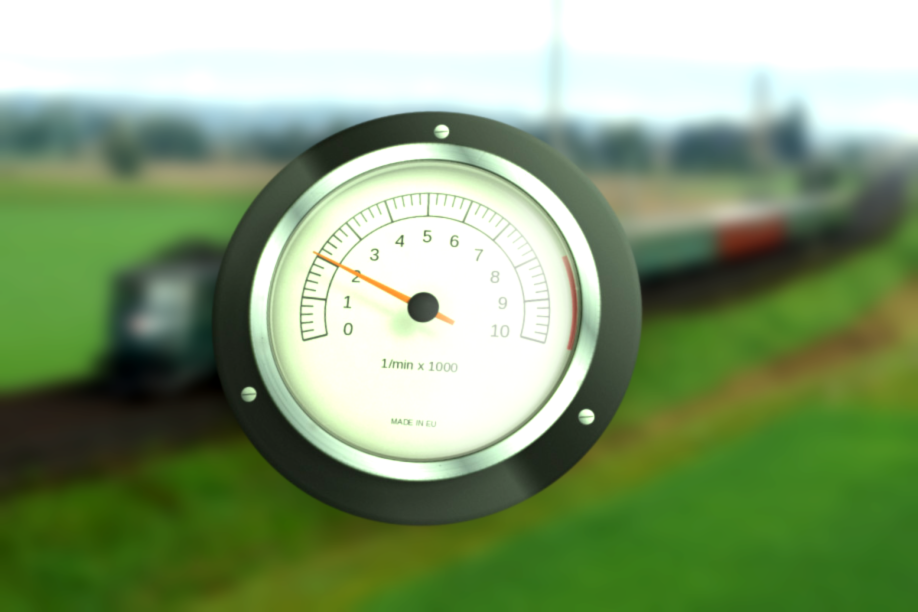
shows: 2000 rpm
